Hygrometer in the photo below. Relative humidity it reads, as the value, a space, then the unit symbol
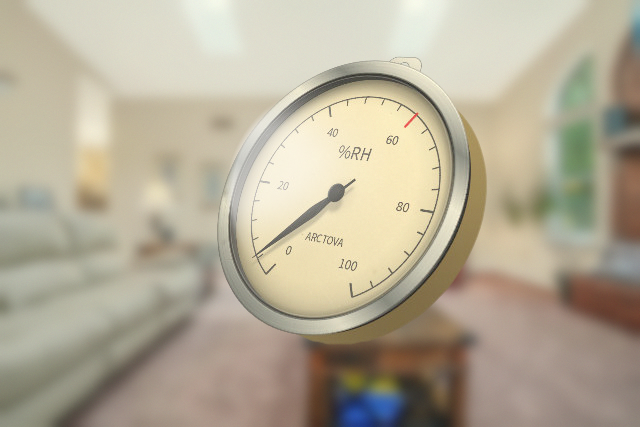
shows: 4 %
